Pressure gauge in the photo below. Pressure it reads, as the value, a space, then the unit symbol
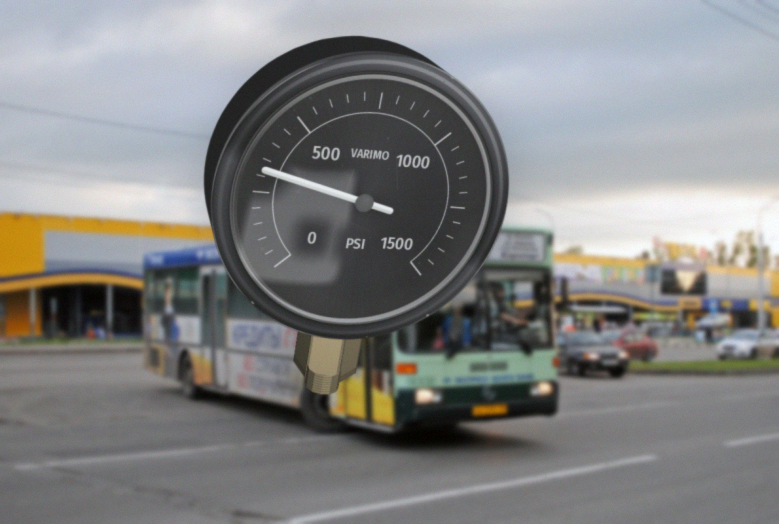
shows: 325 psi
